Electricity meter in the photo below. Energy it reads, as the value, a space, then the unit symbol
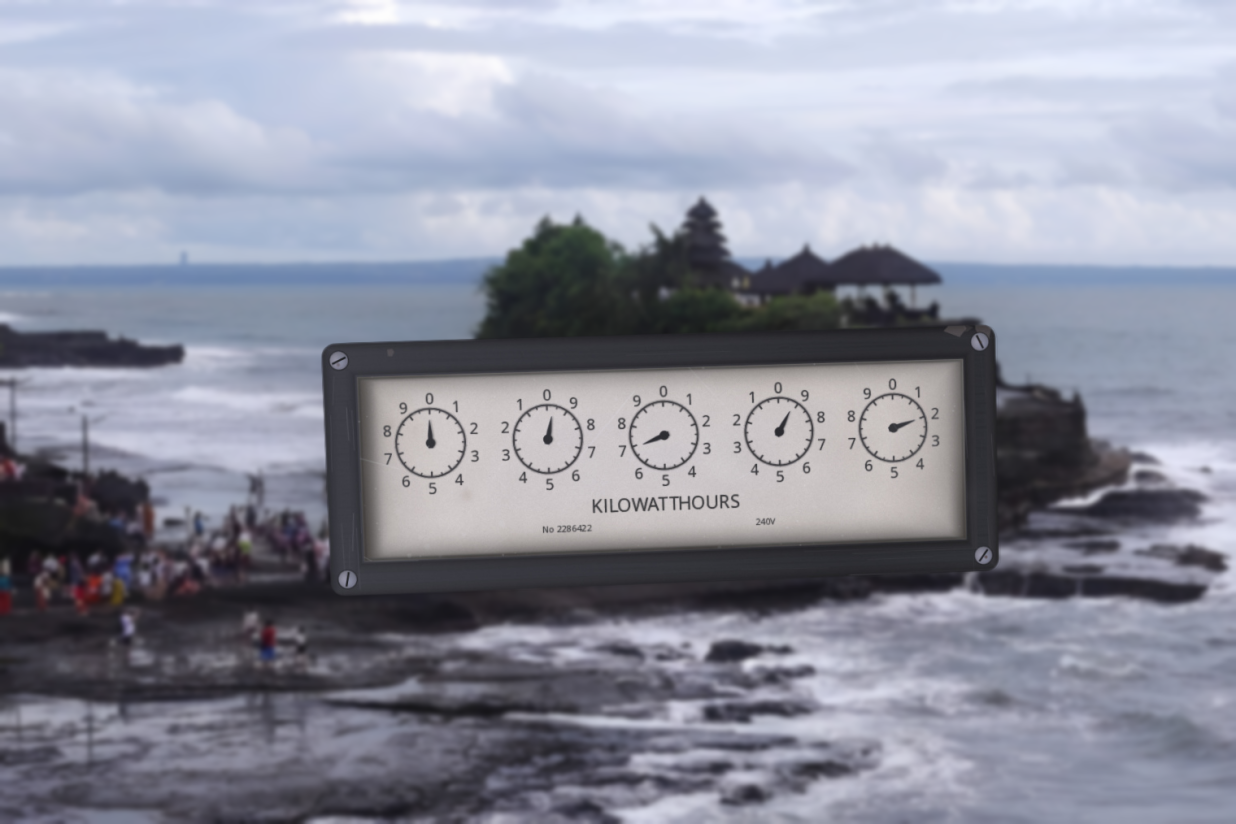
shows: 99692 kWh
